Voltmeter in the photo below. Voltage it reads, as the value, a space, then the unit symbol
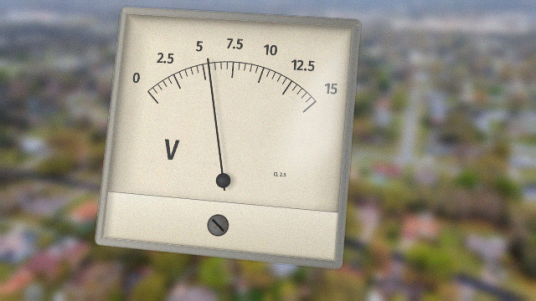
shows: 5.5 V
